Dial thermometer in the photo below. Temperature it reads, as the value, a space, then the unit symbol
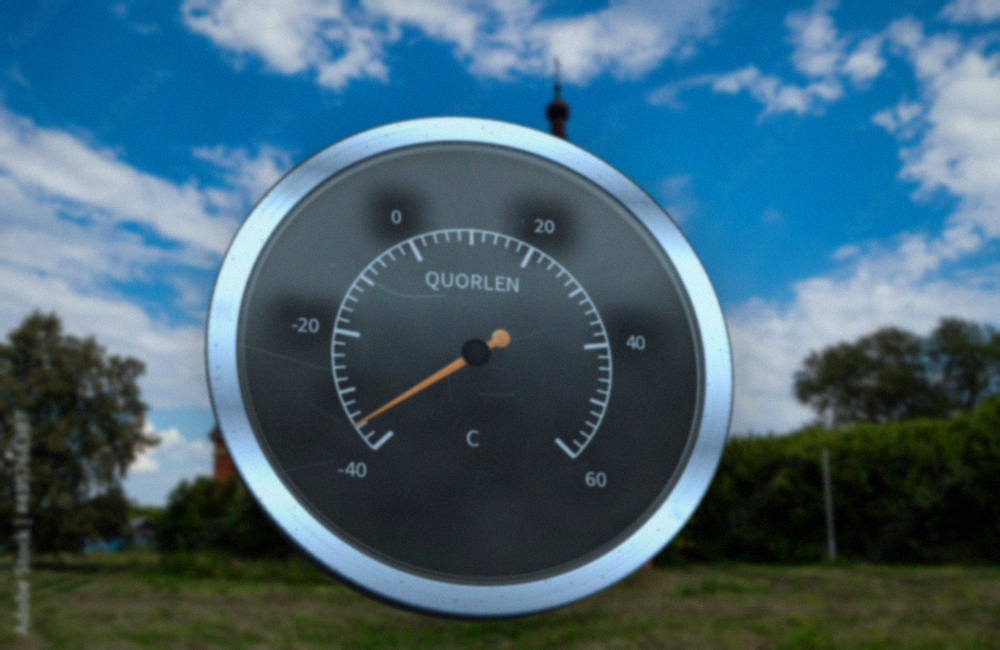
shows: -36 °C
